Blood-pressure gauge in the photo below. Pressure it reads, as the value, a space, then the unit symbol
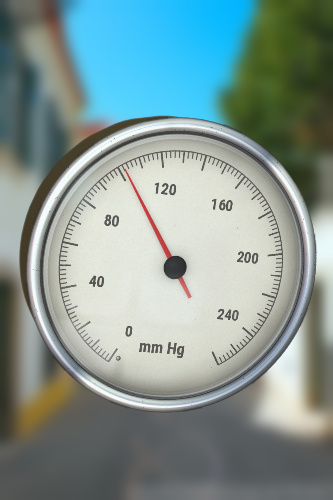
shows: 102 mmHg
